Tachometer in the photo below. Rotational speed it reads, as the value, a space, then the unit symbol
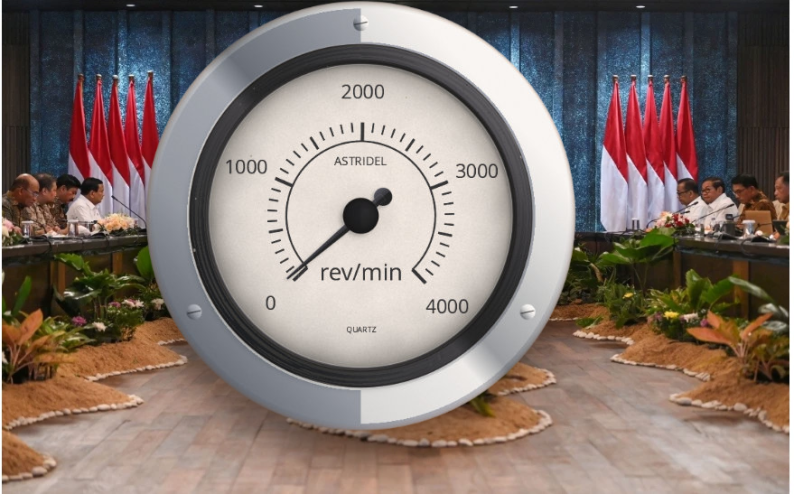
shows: 50 rpm
